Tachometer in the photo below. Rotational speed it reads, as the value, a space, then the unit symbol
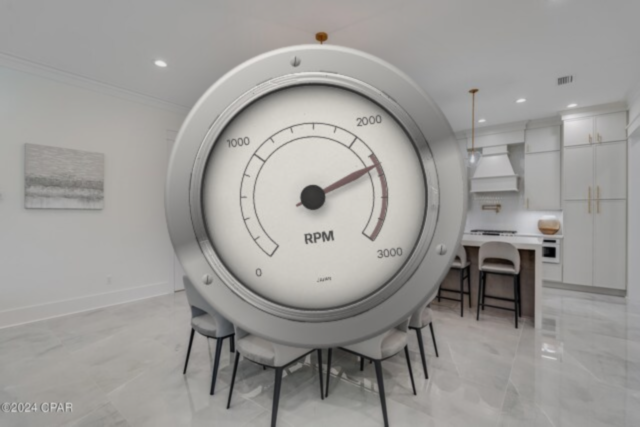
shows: 2300 rpm
